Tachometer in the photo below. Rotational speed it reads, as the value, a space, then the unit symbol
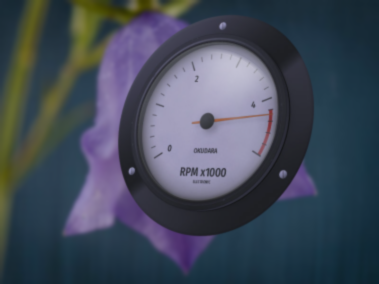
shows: 4300 rpm
